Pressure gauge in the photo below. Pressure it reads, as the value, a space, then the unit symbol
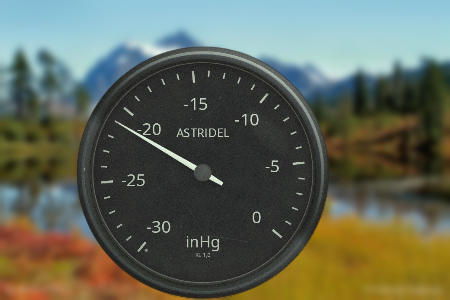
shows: -21 inHg
